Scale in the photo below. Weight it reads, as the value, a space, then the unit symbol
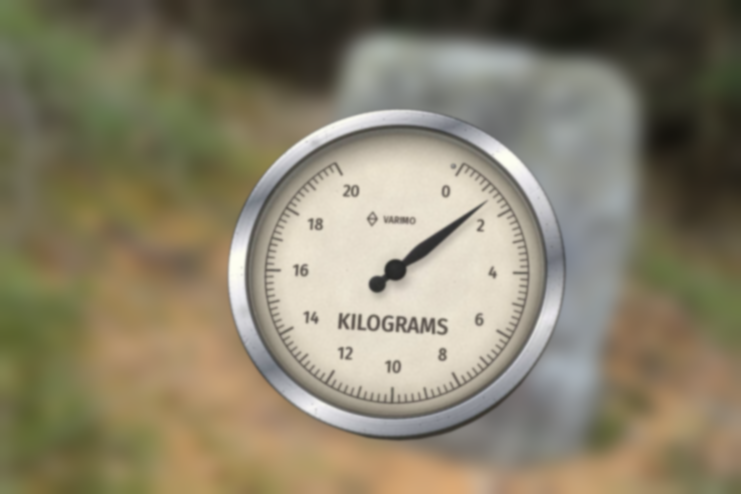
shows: 1.4 kg
